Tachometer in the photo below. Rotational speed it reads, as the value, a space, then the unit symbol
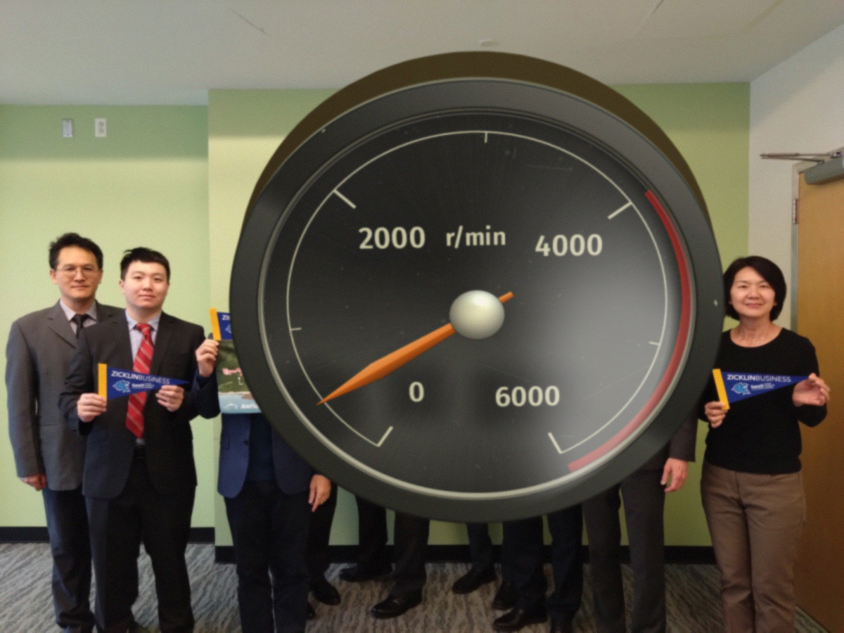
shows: 500 rpm
